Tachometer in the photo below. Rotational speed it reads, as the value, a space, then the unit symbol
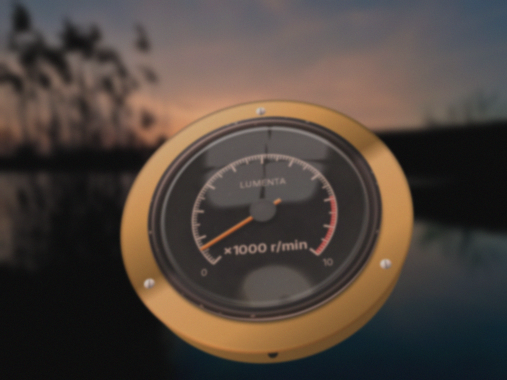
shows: 500 rpm
